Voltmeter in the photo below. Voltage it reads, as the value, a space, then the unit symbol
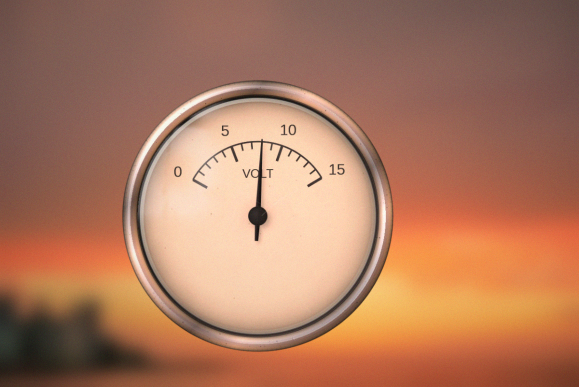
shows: 8 V
